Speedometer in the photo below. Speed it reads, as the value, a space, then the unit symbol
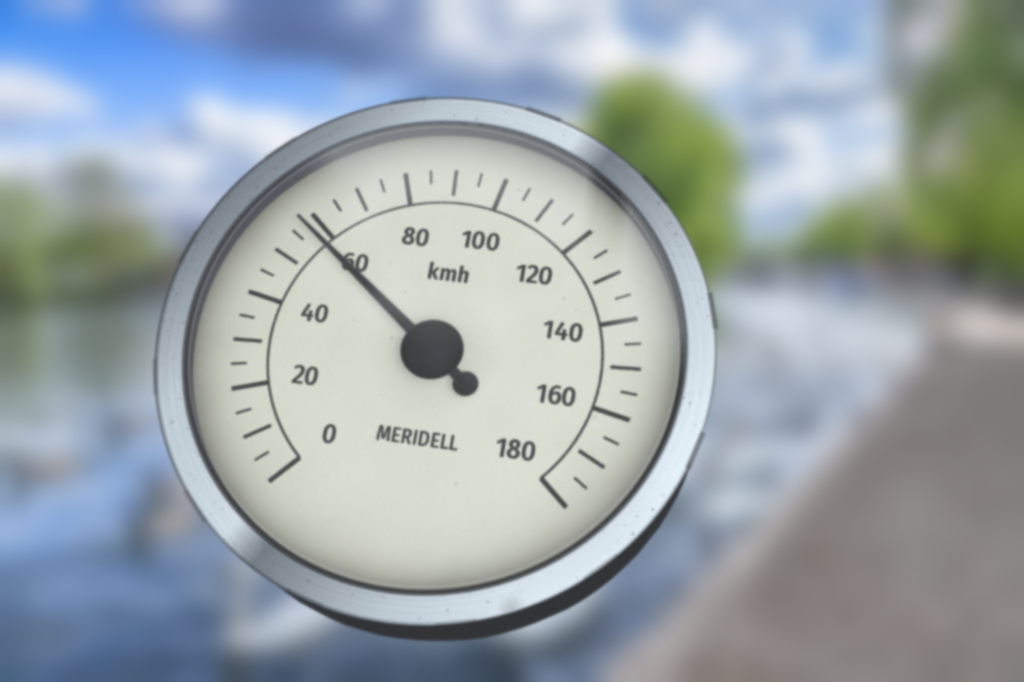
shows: 57.5 km/h
